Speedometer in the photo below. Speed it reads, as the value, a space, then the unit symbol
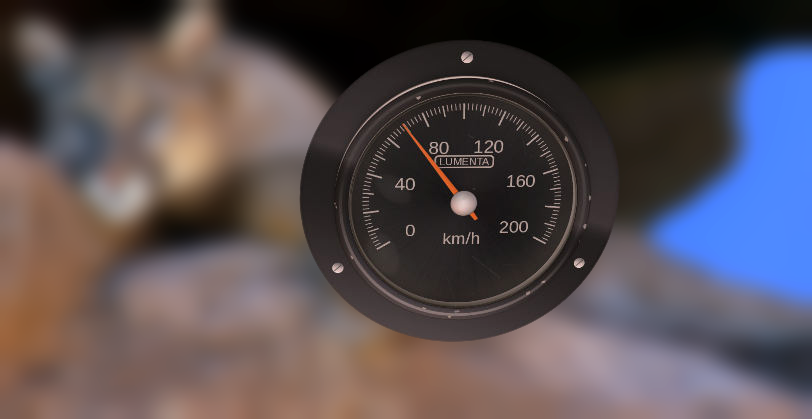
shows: 70 km/h
